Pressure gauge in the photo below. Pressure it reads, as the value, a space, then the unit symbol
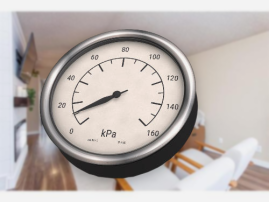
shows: 10 kPa
